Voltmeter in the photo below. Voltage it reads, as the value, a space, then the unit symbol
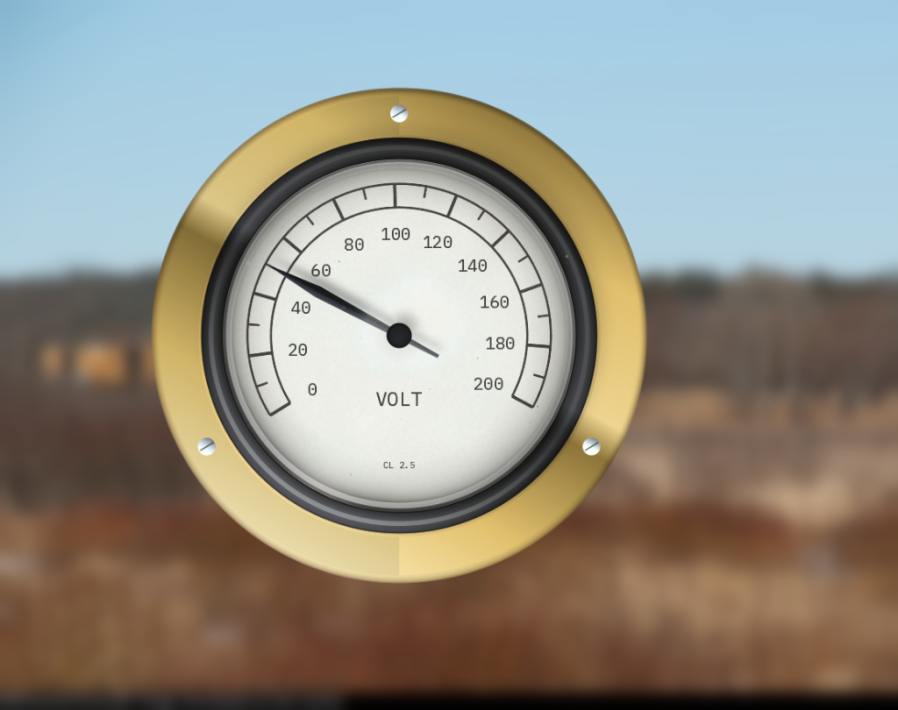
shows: 50 V
